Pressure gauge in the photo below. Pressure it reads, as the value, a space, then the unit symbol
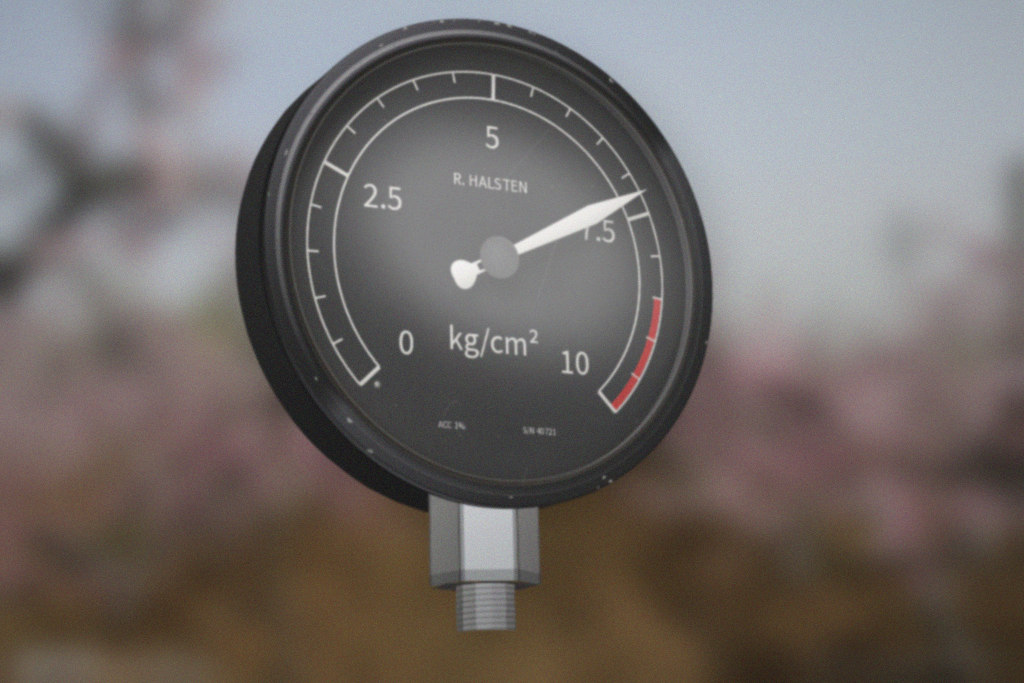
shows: 7.25 kg/cm²
